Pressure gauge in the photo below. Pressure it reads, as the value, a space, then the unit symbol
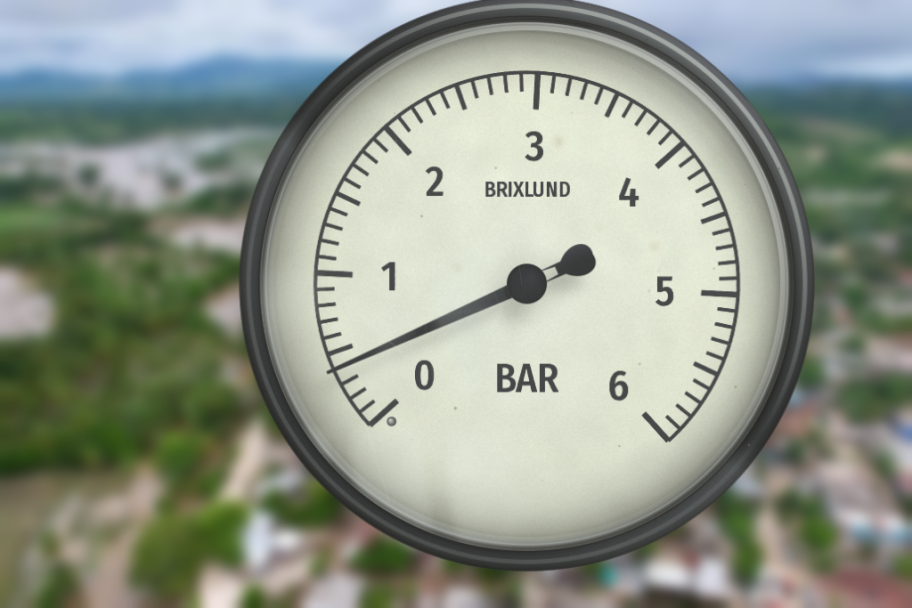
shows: 0.4 bar
